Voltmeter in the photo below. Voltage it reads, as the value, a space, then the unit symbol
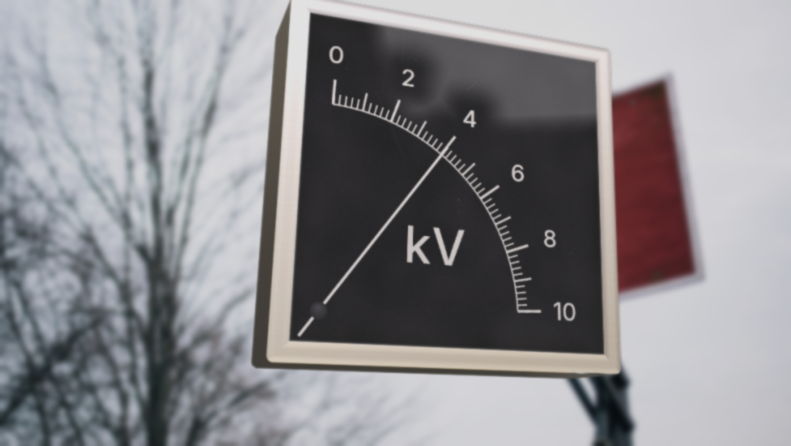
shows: 4 kV
